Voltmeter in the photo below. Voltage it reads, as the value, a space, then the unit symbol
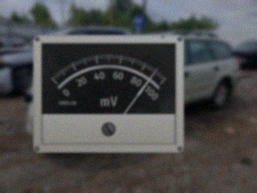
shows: 90 mV
